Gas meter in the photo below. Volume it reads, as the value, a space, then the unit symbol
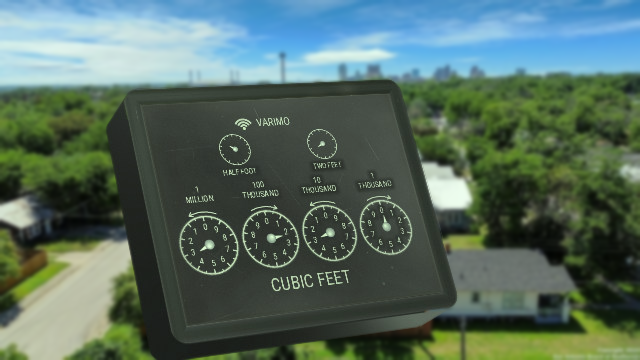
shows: 323000 ft³
